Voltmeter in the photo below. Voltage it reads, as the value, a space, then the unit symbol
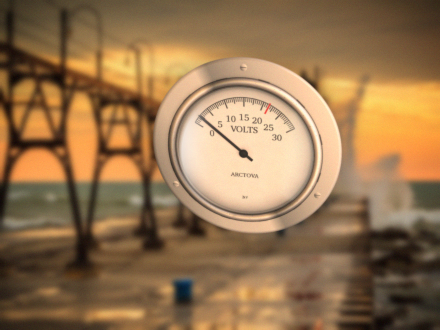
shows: 2.5 V
